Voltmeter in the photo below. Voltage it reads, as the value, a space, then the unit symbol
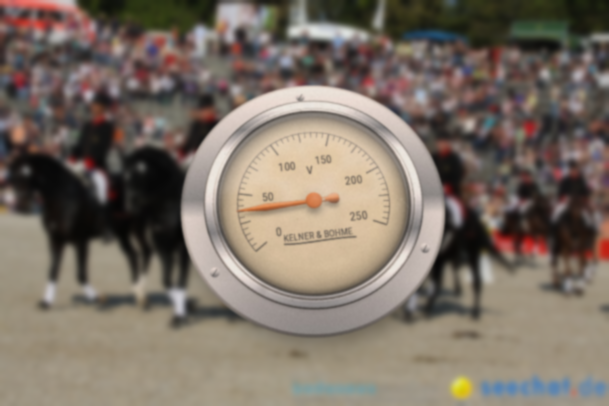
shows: 35 V
